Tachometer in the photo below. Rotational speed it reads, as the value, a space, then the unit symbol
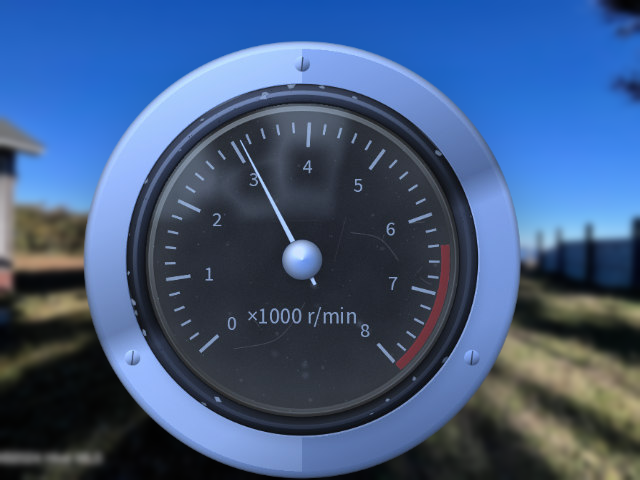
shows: 3100 rpm
